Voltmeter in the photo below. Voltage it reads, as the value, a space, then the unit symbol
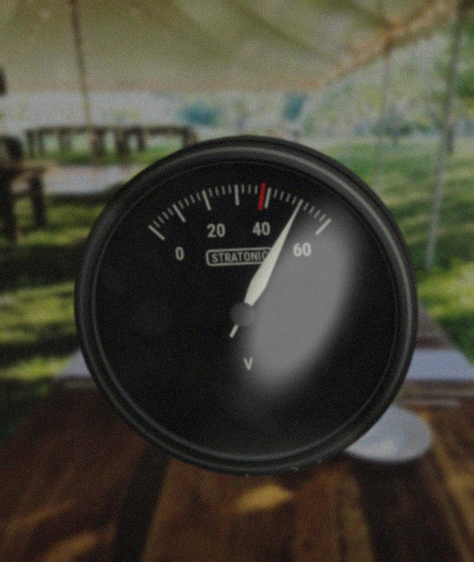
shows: 50 V
